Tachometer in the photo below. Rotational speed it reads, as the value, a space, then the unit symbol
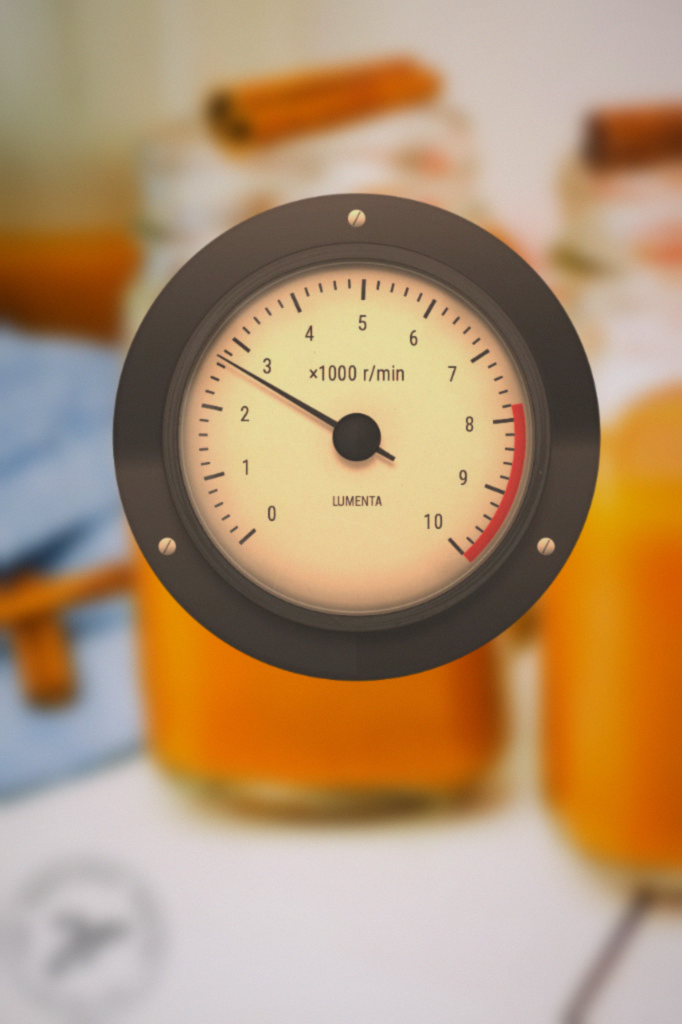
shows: 2700 rpm
